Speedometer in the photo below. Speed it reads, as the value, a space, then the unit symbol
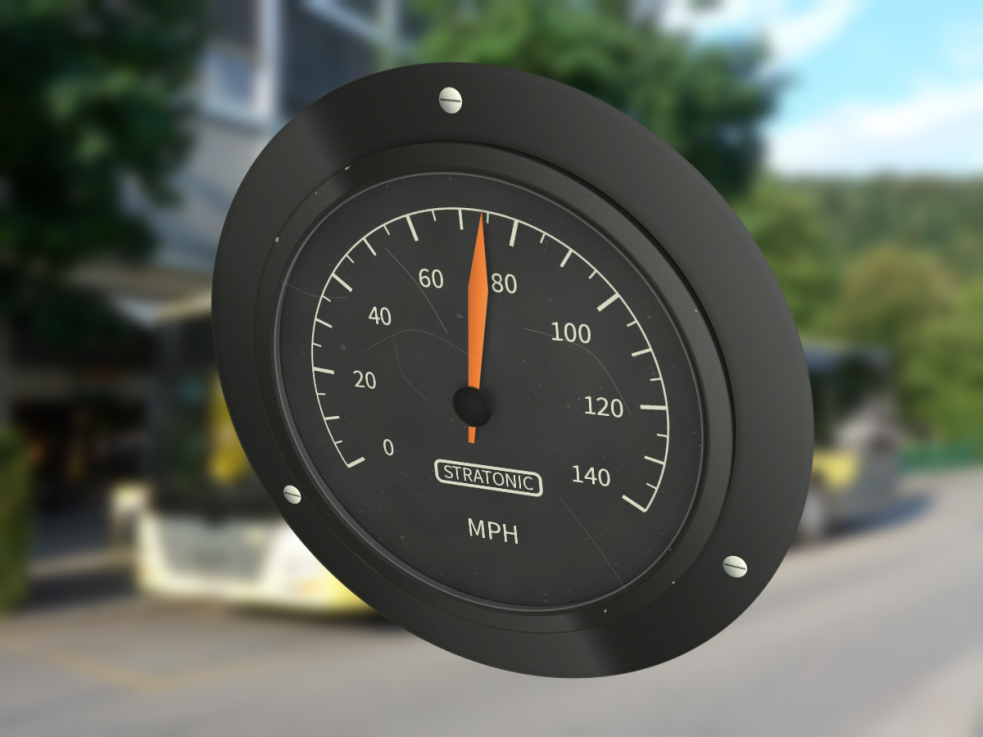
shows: 75 mph
